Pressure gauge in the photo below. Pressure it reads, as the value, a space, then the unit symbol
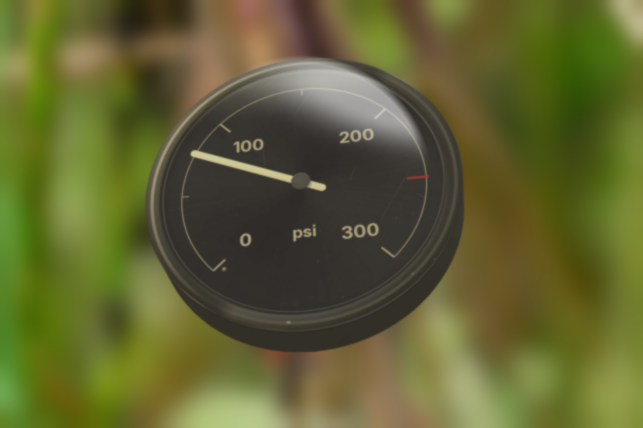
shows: 75 psi
